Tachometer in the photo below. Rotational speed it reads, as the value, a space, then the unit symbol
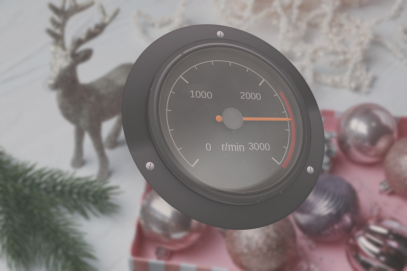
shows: 2500 rpm
